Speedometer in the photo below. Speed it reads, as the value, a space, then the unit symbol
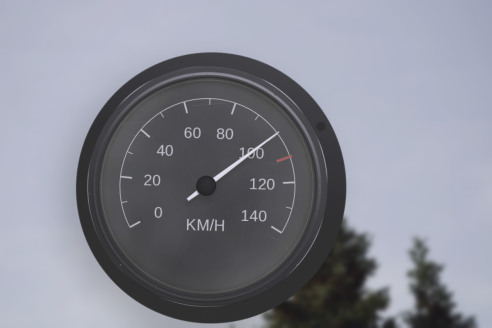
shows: 100 km/h
